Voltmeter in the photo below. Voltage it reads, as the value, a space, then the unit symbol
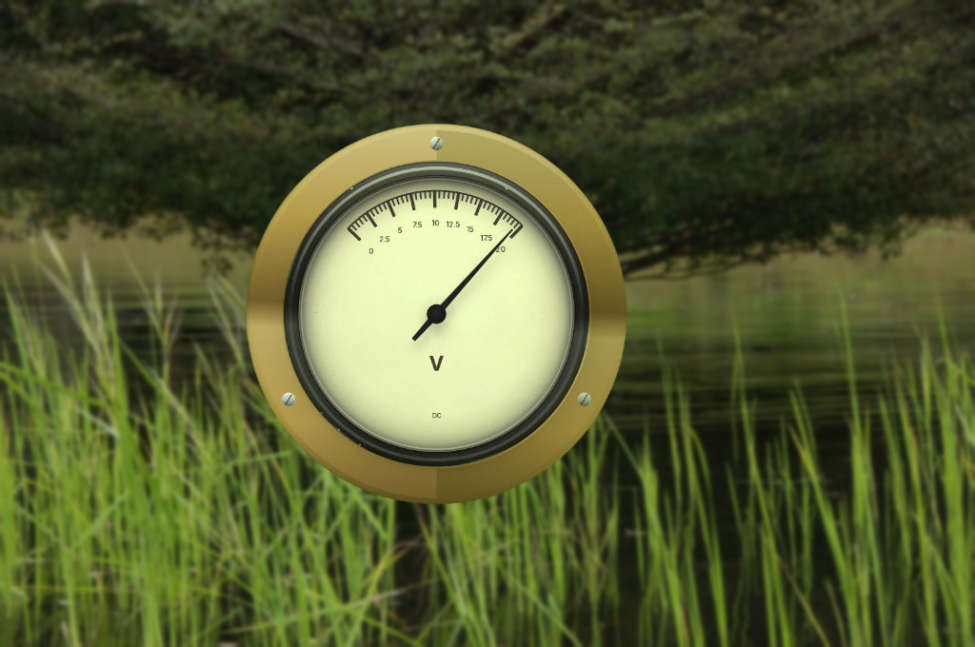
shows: 19.5 V
